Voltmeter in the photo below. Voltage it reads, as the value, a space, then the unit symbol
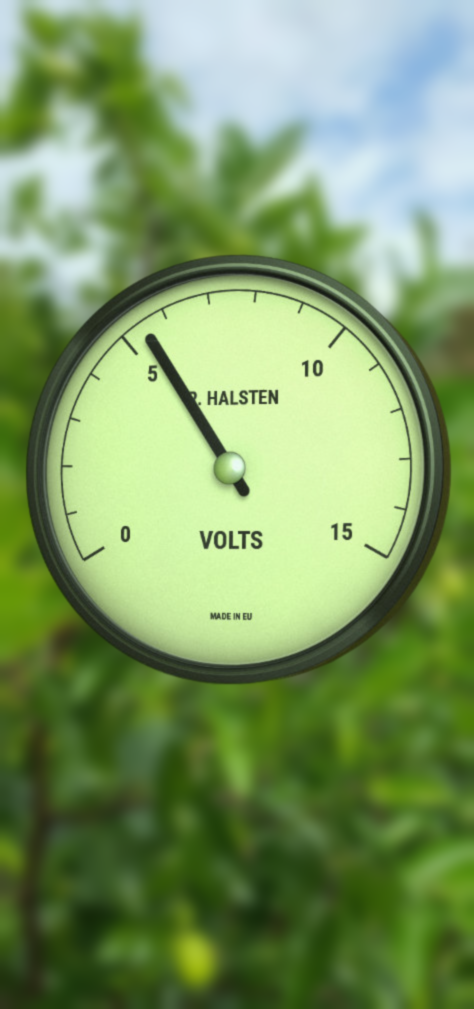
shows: 5.5 V
